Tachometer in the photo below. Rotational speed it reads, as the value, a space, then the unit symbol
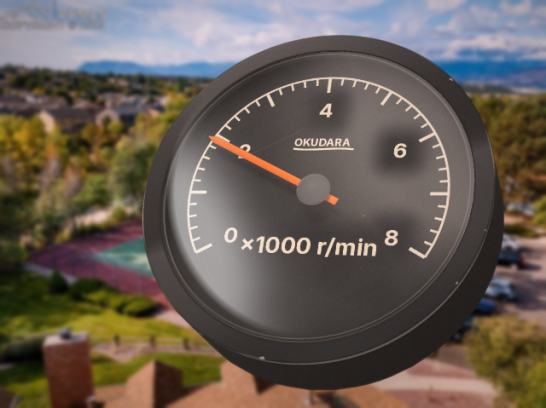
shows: 1900 rpm
